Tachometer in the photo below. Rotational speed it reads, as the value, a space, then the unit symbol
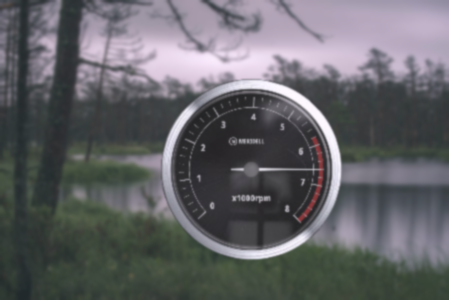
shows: 6600 rpm
